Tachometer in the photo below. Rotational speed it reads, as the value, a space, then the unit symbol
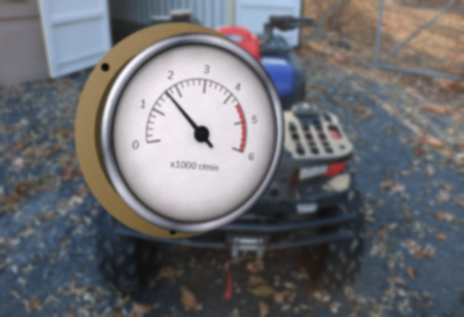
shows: 1600 rpm
